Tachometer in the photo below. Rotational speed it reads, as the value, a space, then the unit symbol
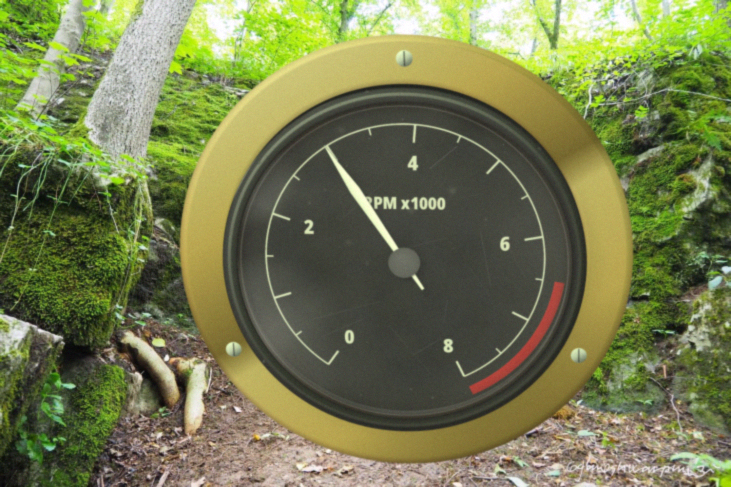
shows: 3000 rpm
